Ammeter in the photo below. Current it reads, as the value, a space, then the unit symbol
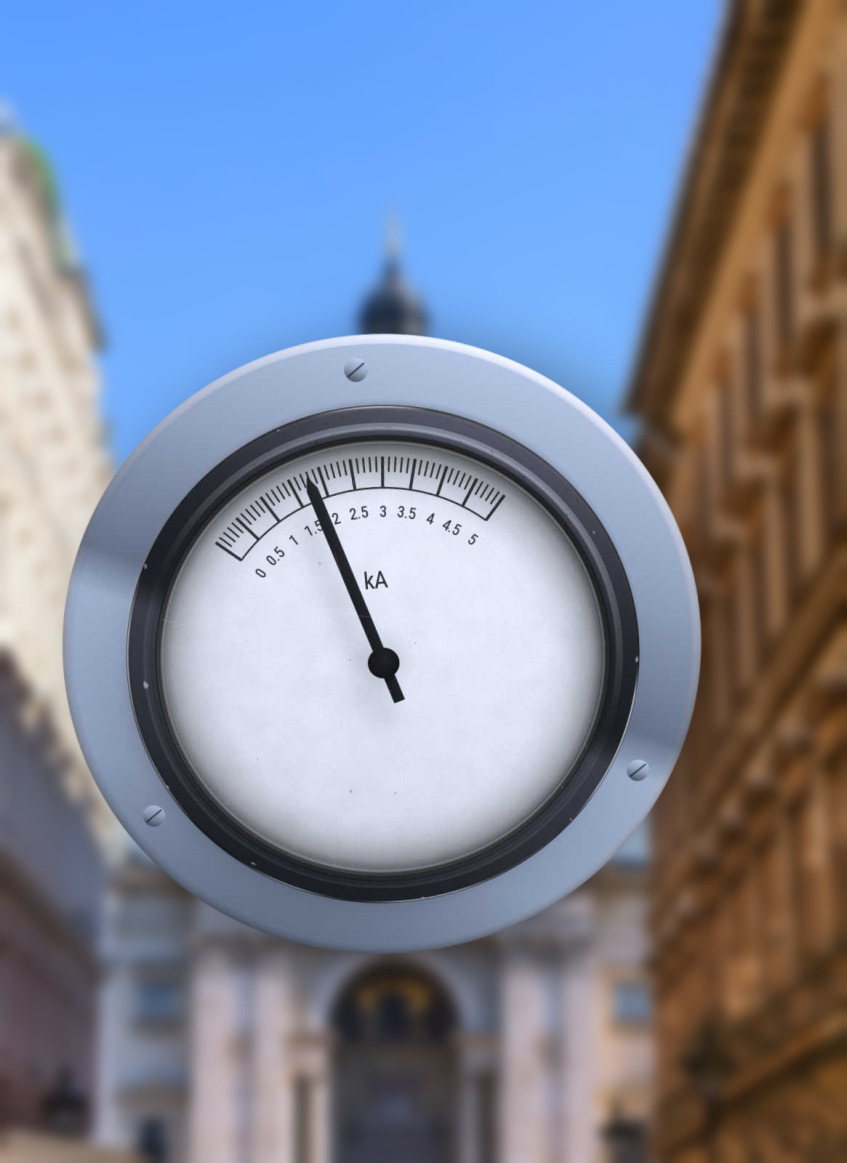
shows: 1.8 kA
